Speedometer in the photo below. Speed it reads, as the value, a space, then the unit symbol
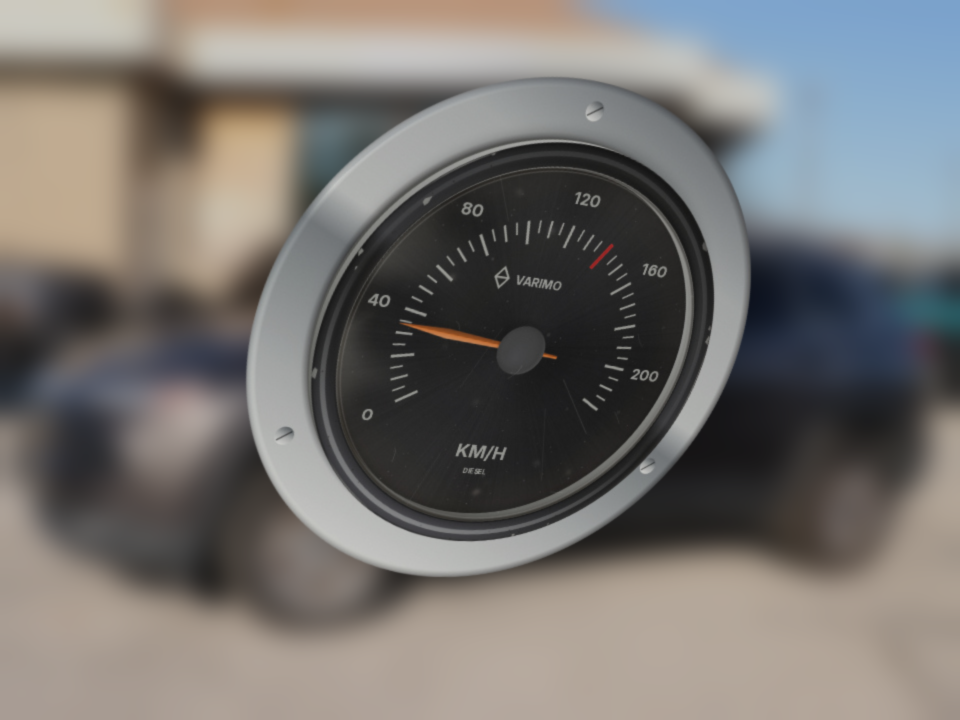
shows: 35 km/h
